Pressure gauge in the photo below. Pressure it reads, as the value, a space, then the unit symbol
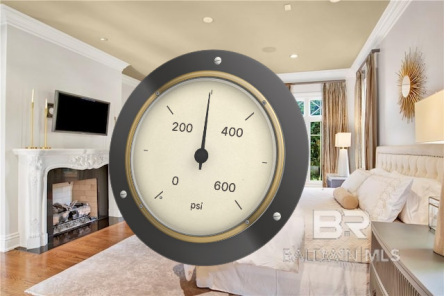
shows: 300 psi
